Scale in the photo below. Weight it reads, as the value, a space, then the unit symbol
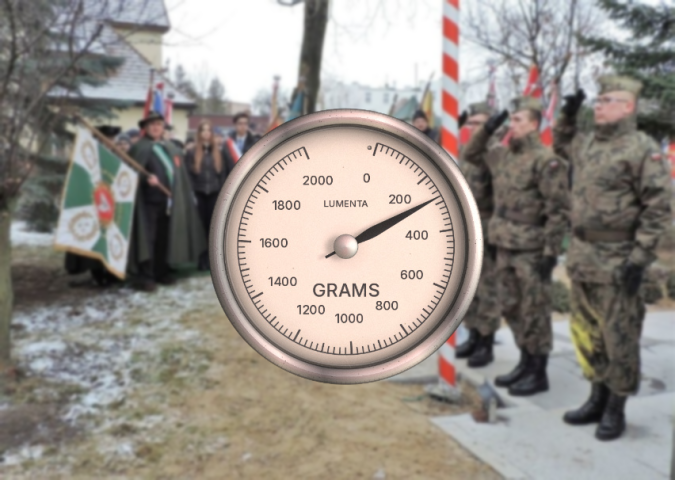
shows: 280 g
